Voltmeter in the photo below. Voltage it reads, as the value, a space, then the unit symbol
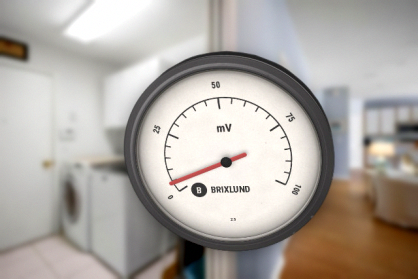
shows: 5 mV
